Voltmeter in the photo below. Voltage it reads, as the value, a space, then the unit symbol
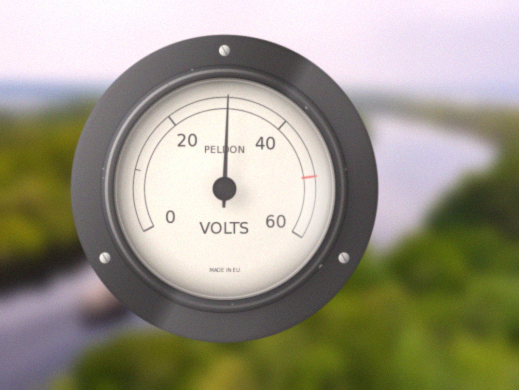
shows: 30 V
